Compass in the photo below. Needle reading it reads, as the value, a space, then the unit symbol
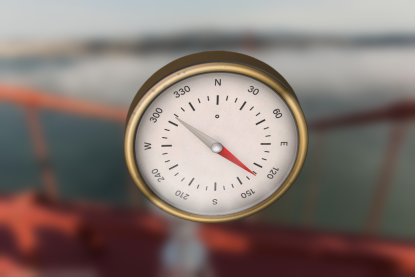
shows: 130 °
